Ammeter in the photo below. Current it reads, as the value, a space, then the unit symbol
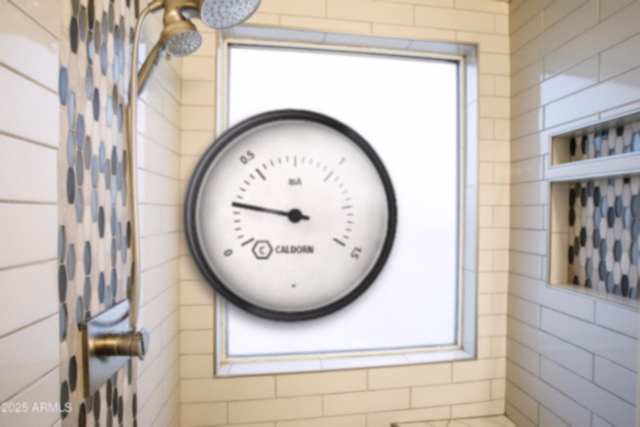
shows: 0.25 mA
